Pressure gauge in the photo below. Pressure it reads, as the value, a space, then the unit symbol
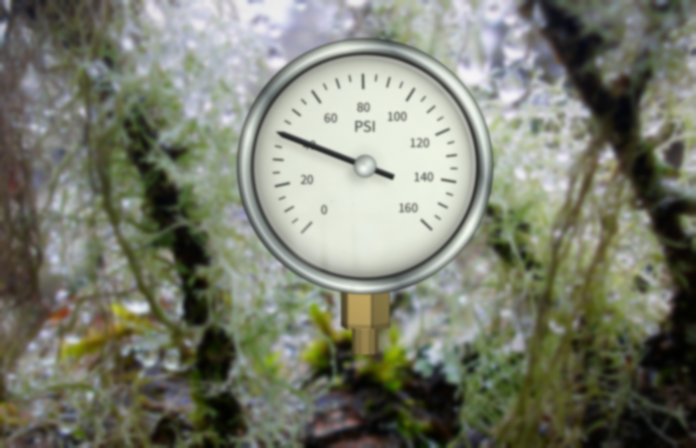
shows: 40 psi
